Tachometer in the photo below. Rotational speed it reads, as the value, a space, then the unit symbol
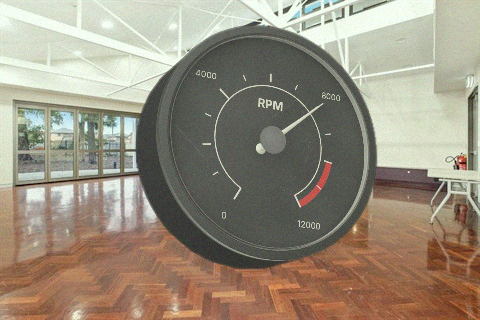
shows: 8000 rpm
